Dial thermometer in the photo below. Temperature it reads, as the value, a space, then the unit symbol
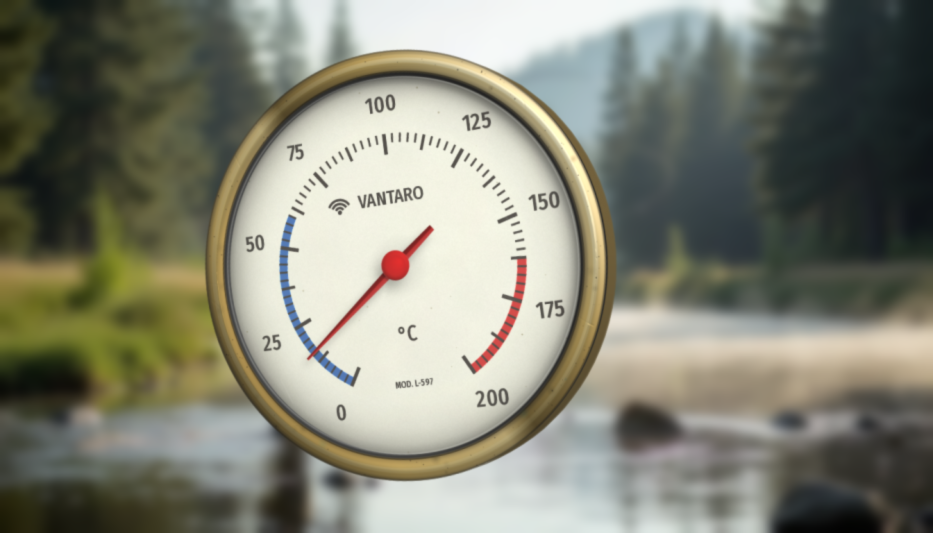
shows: 15 °C
